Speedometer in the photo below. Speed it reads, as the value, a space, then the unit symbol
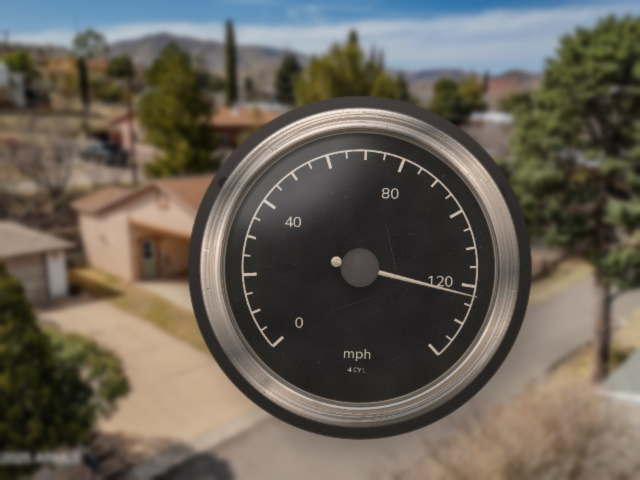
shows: 122.5 mph
